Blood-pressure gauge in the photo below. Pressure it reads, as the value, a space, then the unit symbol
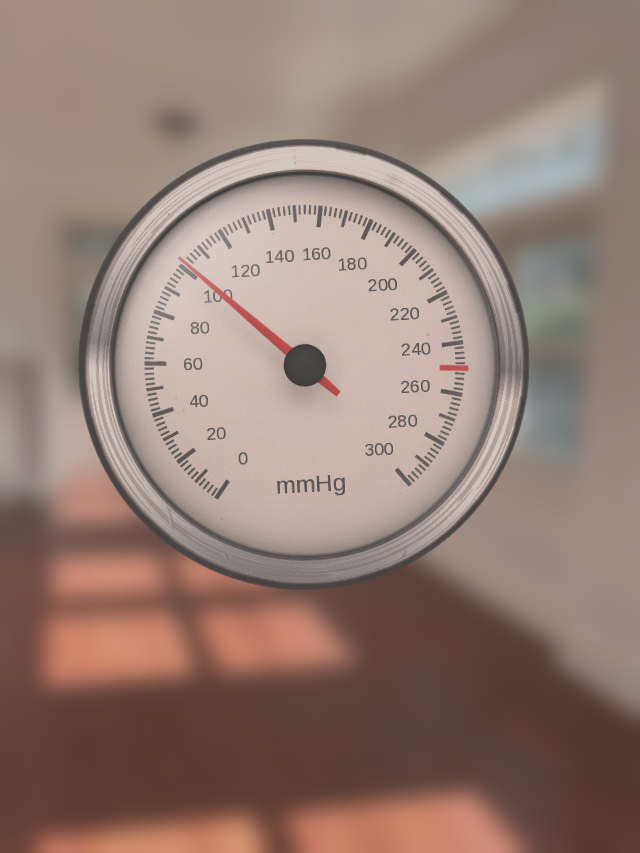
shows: 102 mmHg
